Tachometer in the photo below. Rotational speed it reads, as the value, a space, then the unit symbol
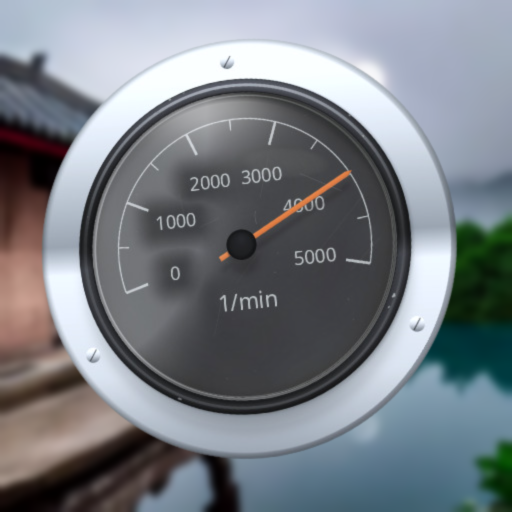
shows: 4000 rpm
